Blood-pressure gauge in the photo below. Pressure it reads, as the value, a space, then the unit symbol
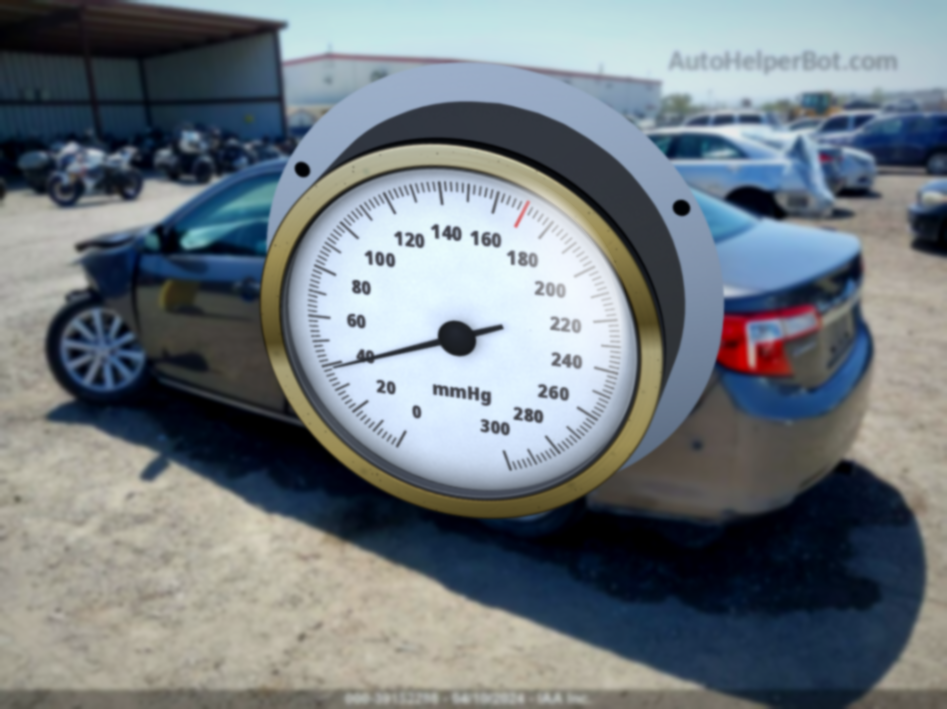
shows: 40 mmHg
